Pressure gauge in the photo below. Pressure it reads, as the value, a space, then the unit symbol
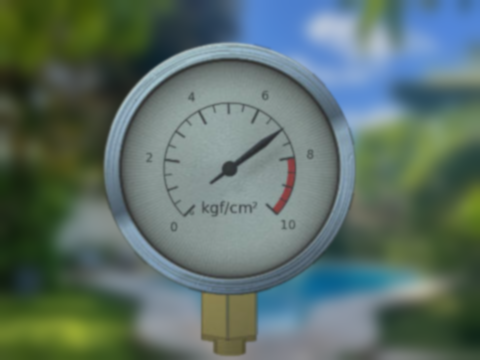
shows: 7 kg/cm²
